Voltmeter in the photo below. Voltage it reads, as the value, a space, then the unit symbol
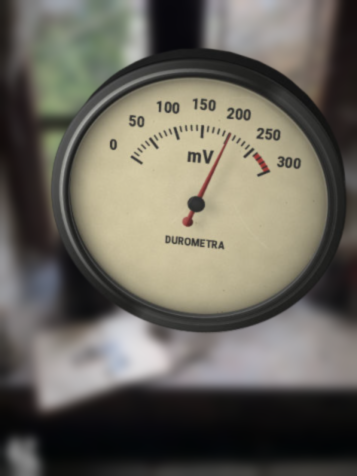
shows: 200 mV
